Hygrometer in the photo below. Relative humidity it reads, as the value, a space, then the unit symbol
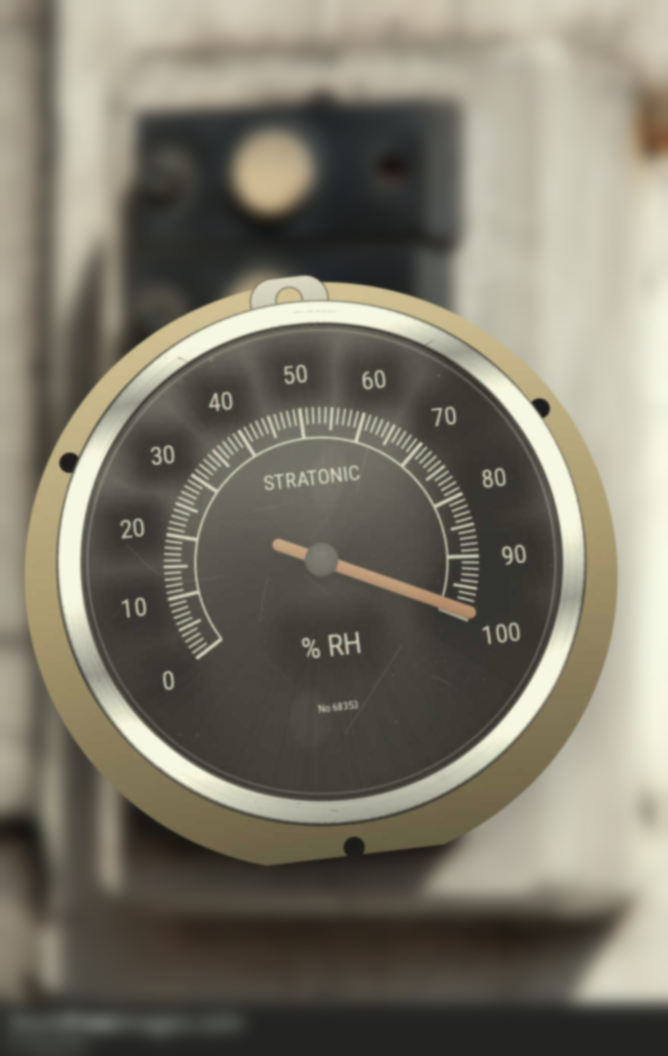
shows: 99 %
